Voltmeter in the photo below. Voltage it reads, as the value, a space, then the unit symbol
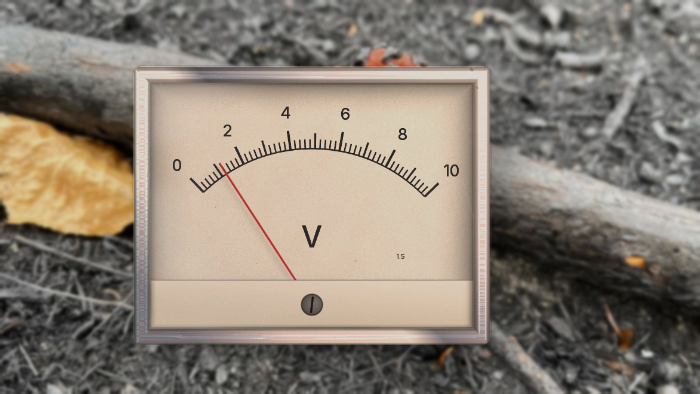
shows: 1.2 V
